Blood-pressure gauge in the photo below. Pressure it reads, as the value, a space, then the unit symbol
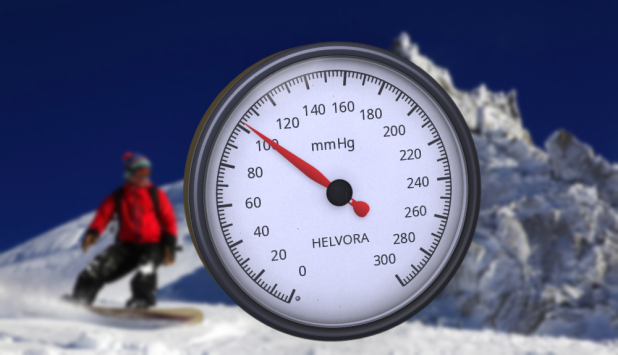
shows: 102 mmHg
